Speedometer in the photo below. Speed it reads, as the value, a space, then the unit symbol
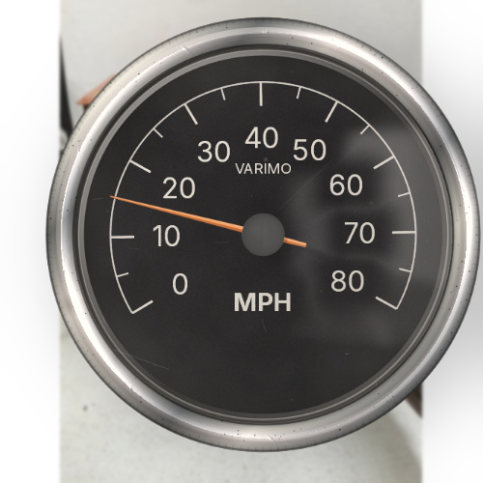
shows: 15 mph
